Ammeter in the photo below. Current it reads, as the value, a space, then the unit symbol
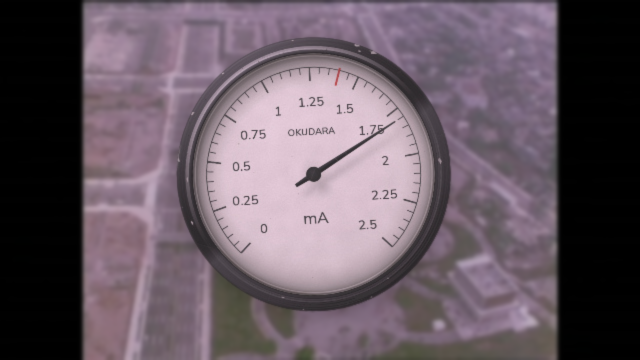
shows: 1.8 mA
